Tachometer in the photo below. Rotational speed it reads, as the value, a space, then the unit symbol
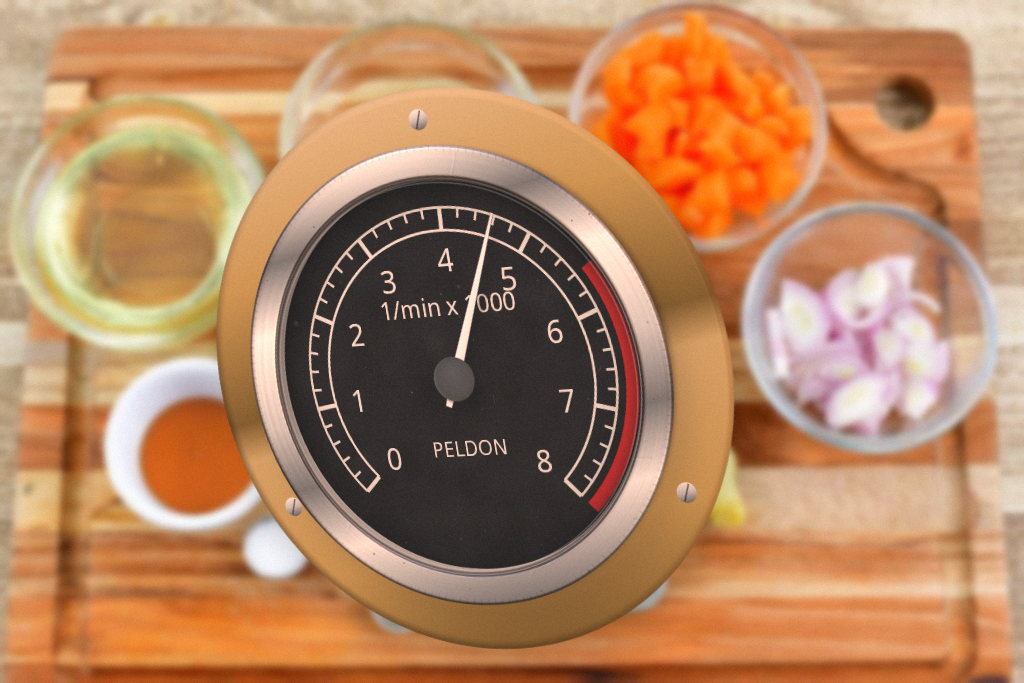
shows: 4600 rpm
